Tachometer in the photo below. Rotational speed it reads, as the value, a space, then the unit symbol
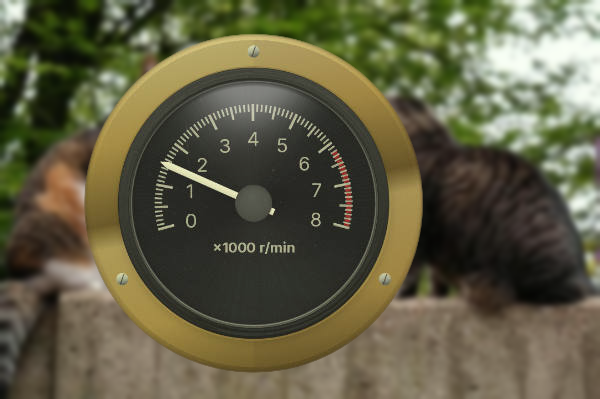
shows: 1500 rpm
